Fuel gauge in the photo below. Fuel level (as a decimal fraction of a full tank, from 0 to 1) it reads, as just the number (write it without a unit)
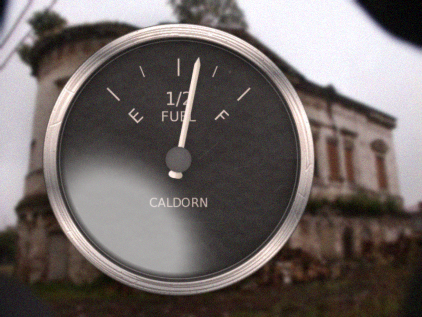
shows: 0.625
